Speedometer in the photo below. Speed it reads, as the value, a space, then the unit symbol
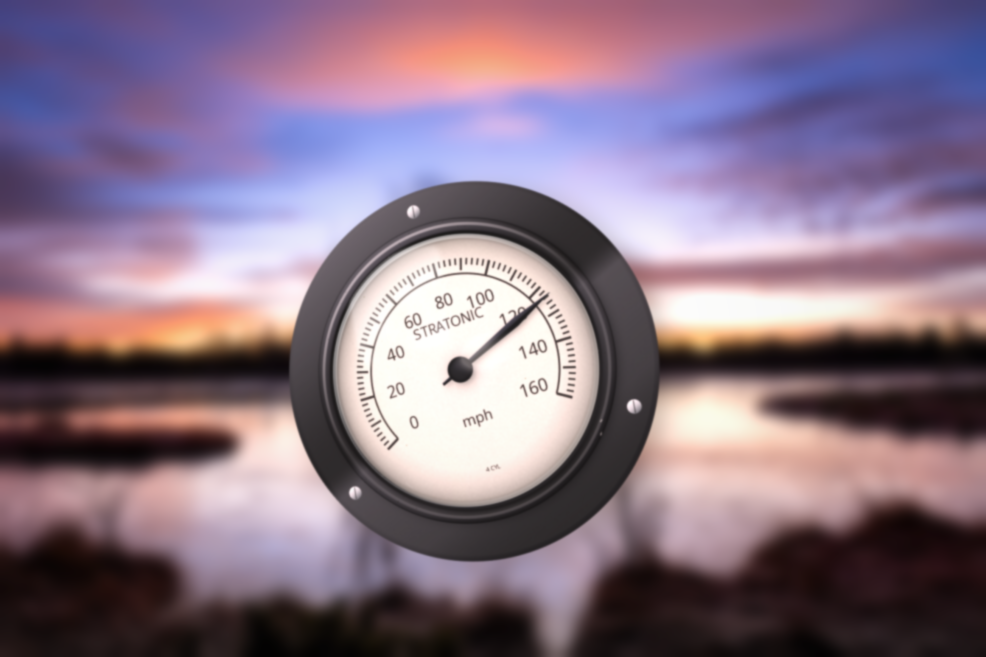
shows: 124 mph
